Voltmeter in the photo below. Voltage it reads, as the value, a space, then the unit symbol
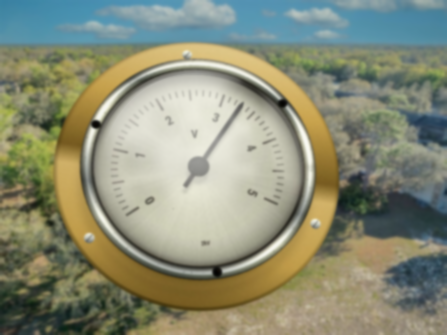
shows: 3.3 V
